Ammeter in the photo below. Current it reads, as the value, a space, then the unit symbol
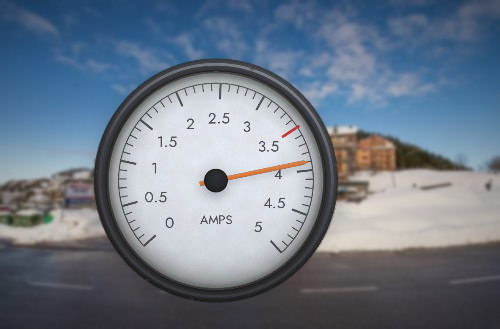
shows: 3.9 A
